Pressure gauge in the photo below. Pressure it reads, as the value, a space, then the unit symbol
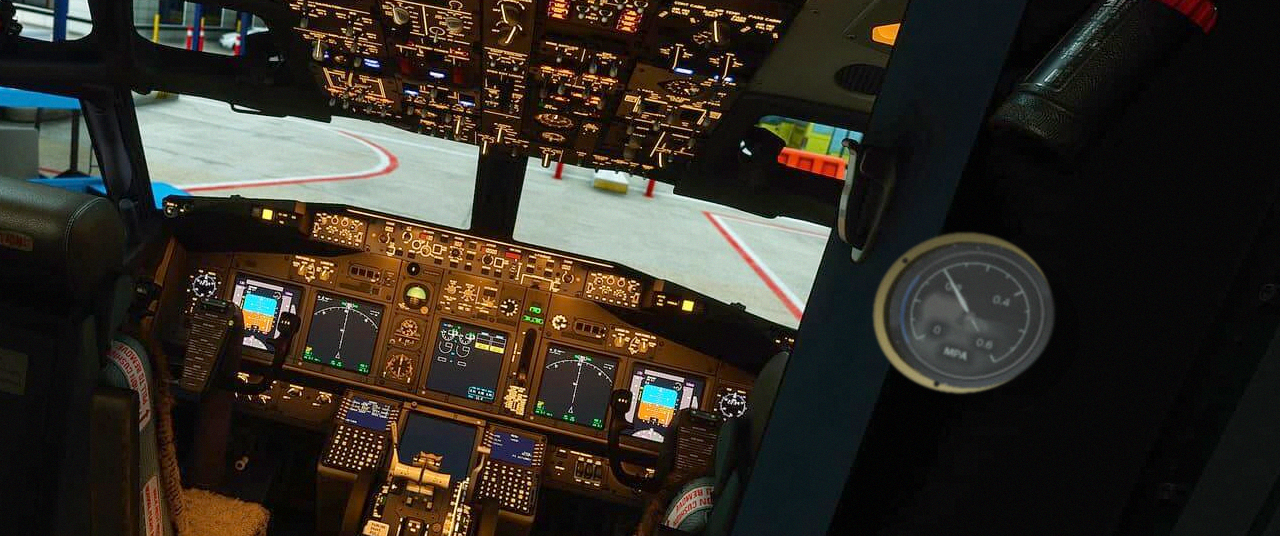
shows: 0.2 MPa
